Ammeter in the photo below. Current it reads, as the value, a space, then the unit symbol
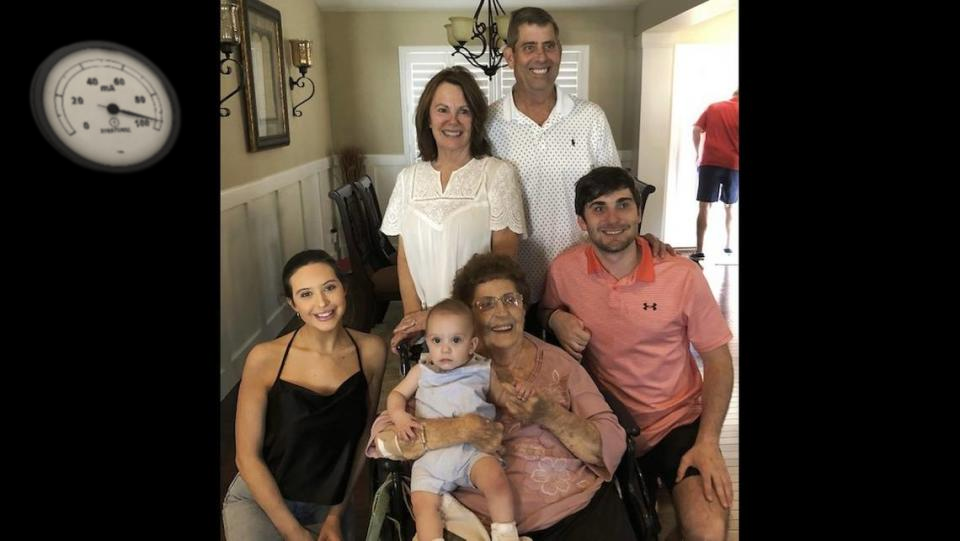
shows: 95 mA
